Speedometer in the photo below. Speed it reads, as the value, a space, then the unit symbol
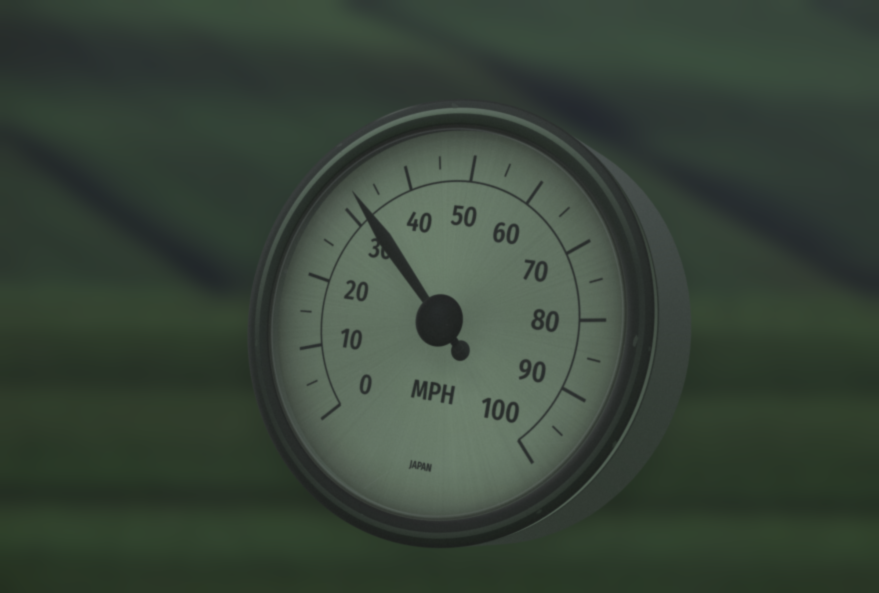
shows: 32.5 mph
